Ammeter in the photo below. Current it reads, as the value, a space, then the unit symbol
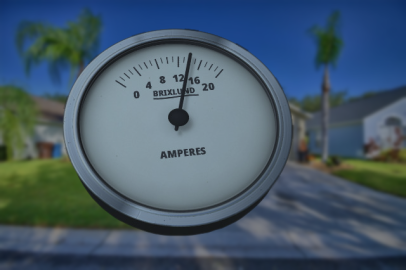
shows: 14 A
